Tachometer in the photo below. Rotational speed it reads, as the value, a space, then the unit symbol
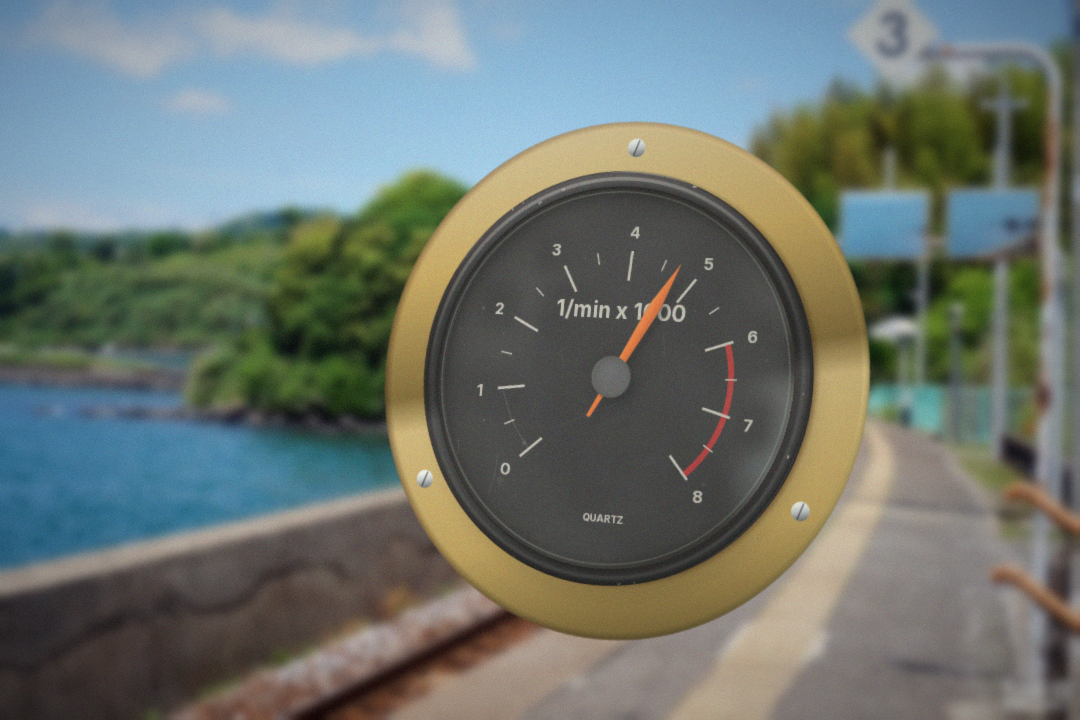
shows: 4750 rpm
